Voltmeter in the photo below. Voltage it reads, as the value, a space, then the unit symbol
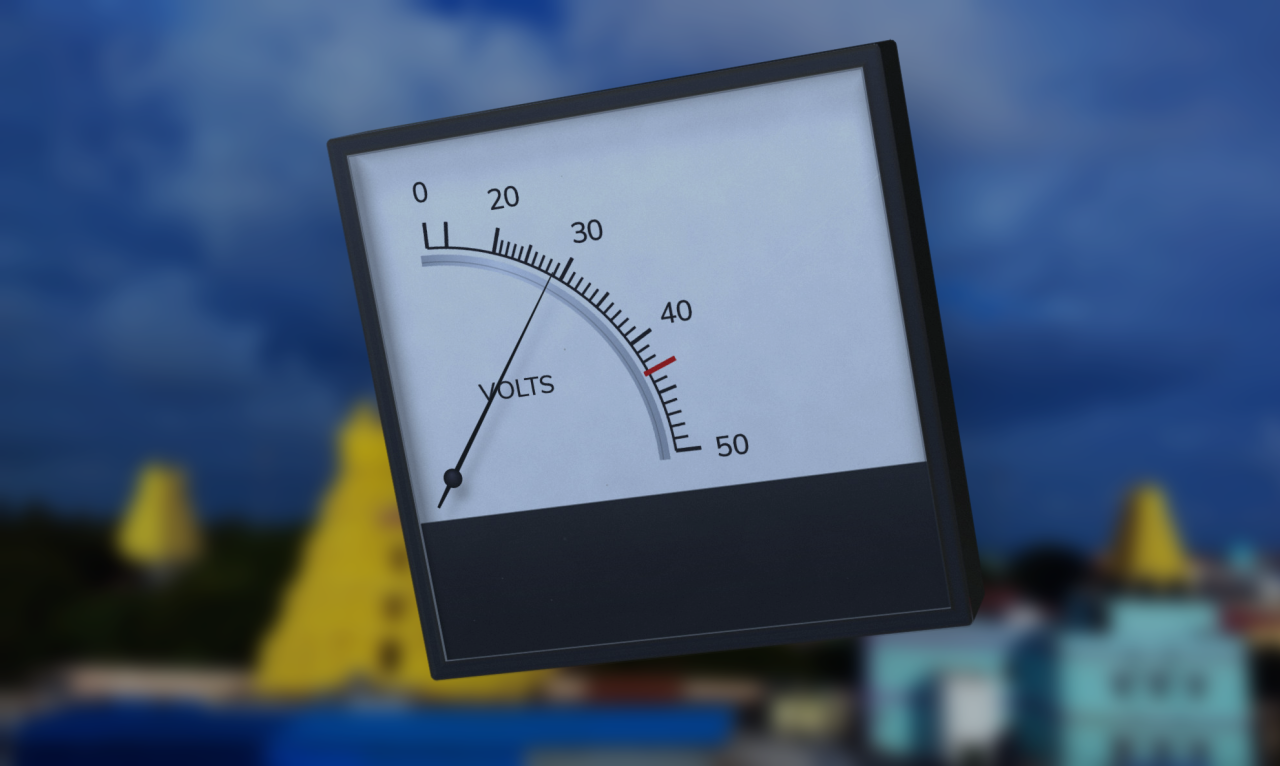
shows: 29 V
